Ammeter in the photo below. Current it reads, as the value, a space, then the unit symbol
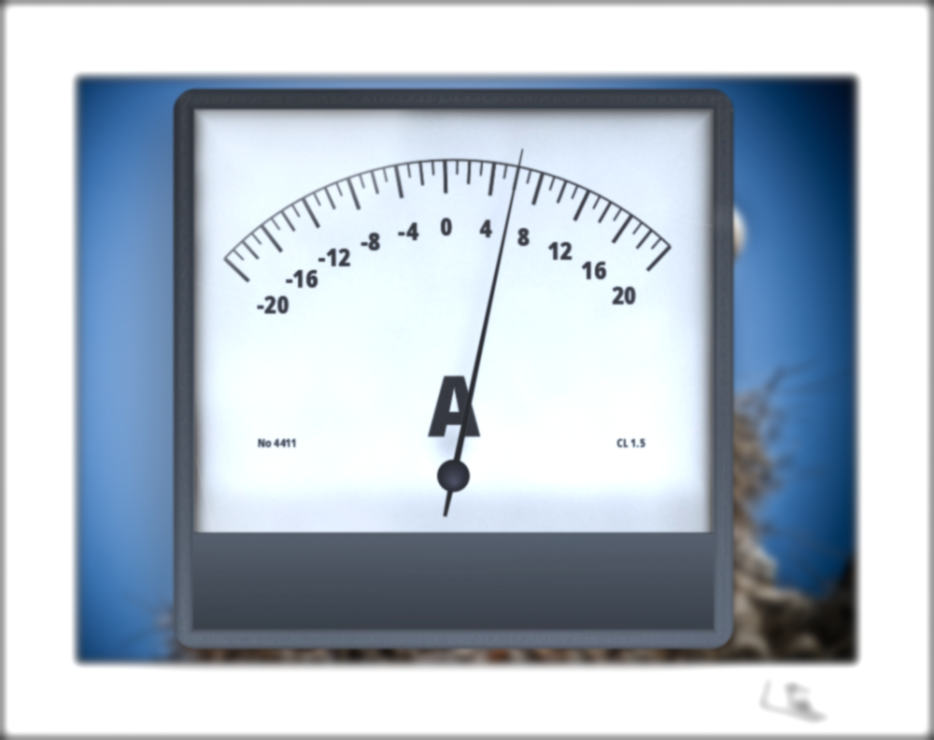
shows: 6 A
